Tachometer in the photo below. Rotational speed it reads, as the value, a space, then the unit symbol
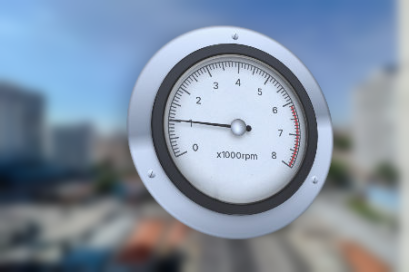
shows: 1000 rpm
